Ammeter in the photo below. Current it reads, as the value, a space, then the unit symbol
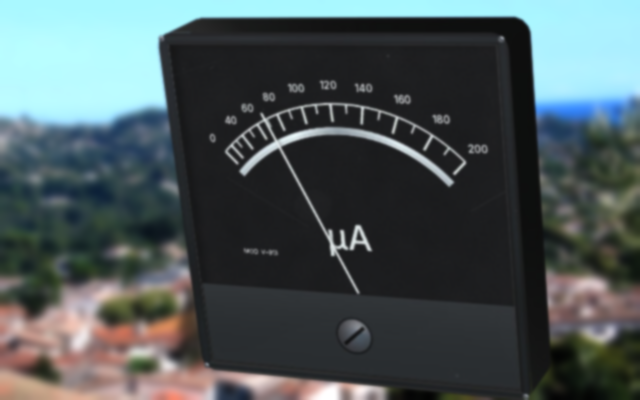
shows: 70 µA
